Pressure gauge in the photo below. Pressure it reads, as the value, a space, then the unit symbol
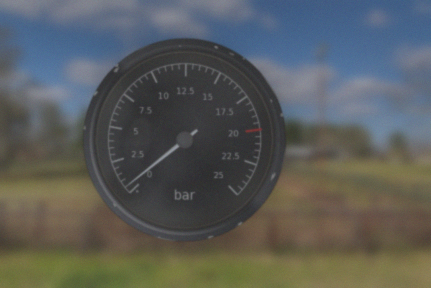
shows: 0.5 bar
